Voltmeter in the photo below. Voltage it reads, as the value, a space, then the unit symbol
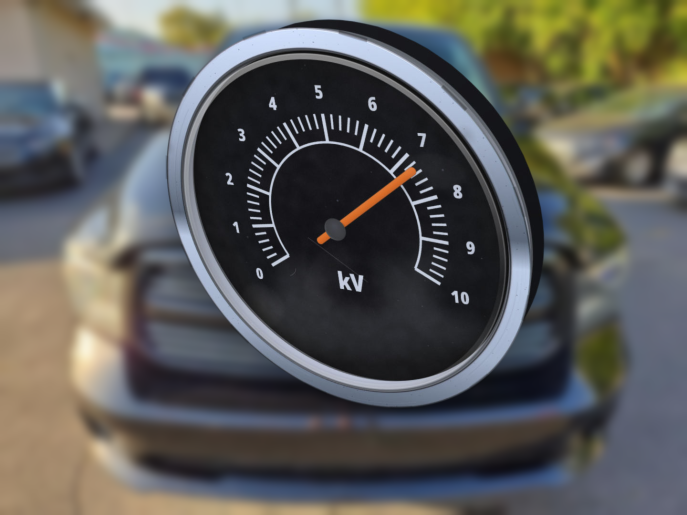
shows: 7.3 kV
